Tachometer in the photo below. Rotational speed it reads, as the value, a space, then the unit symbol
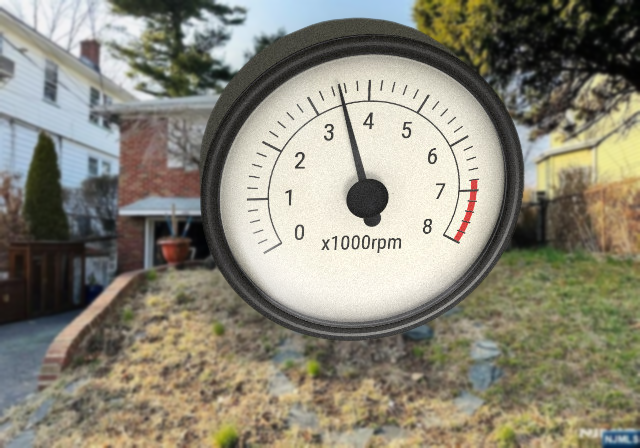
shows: 3500 rpm
